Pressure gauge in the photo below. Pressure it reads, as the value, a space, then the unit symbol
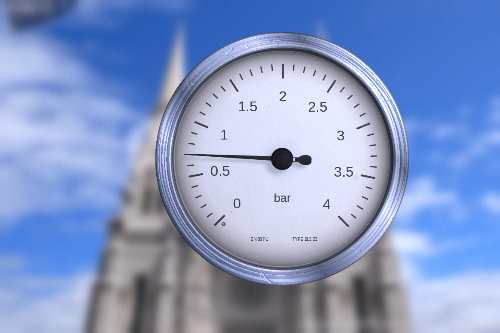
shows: 0.7 bar
